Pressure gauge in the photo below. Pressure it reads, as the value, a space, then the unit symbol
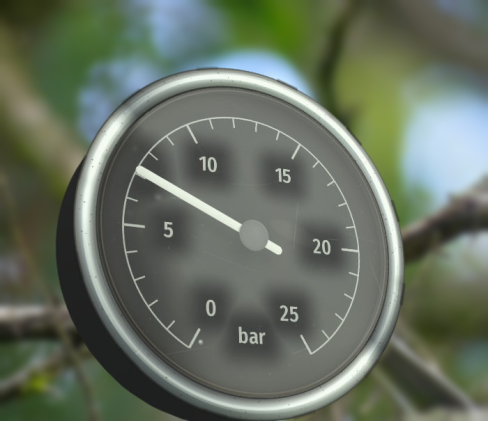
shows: 7 bar
